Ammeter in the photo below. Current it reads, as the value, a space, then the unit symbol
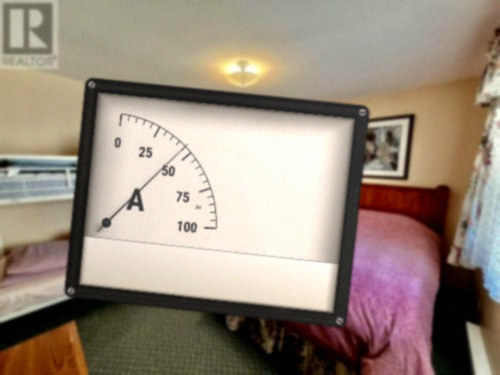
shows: 45 A
